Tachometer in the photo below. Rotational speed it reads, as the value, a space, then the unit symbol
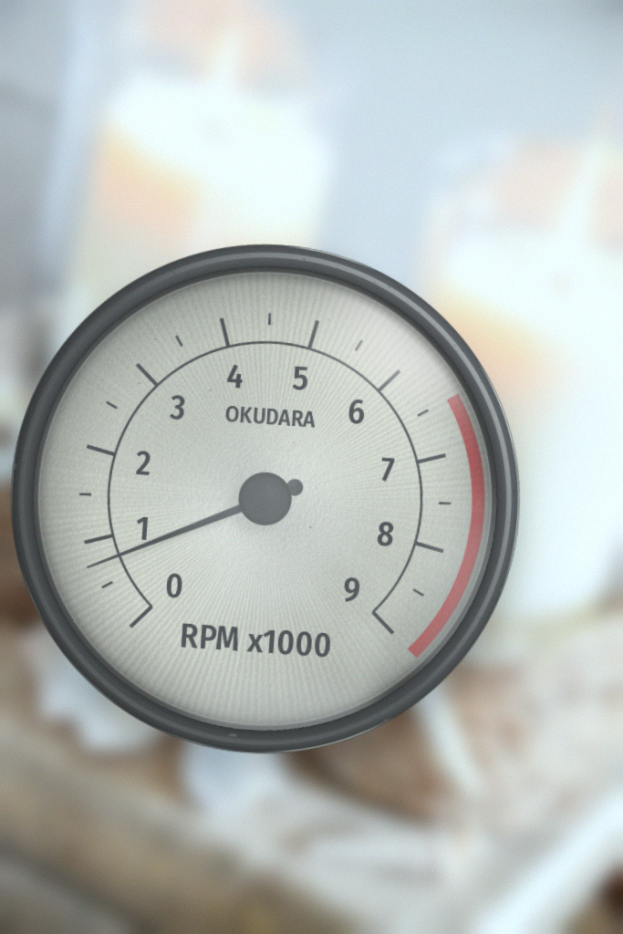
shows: 750 rpm
